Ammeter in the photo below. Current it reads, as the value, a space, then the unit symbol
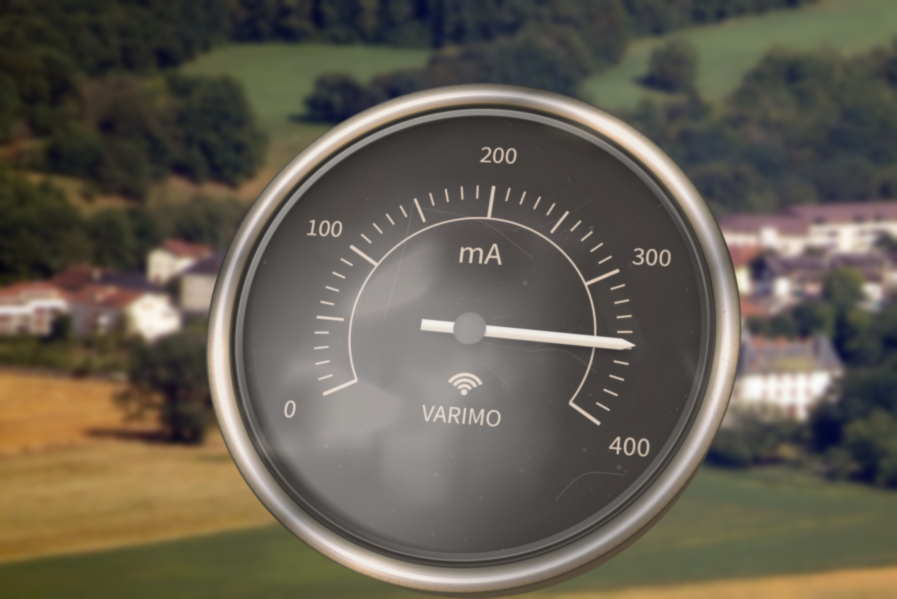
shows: 350 mA
